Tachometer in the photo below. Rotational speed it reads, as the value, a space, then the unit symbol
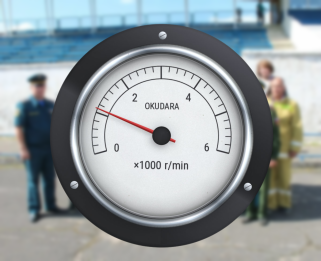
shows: 1100 rpm
